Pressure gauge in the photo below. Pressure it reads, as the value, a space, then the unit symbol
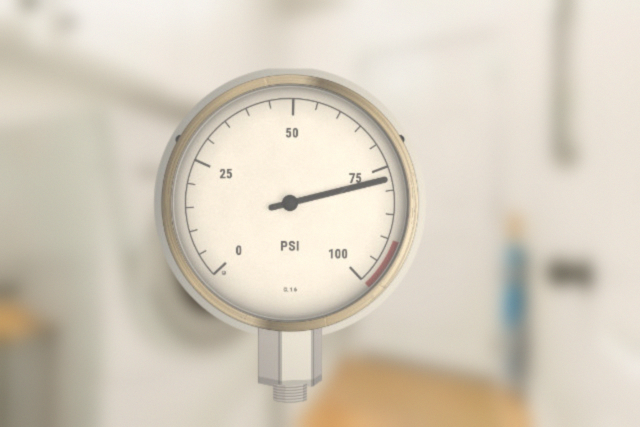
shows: 77.5 psi
